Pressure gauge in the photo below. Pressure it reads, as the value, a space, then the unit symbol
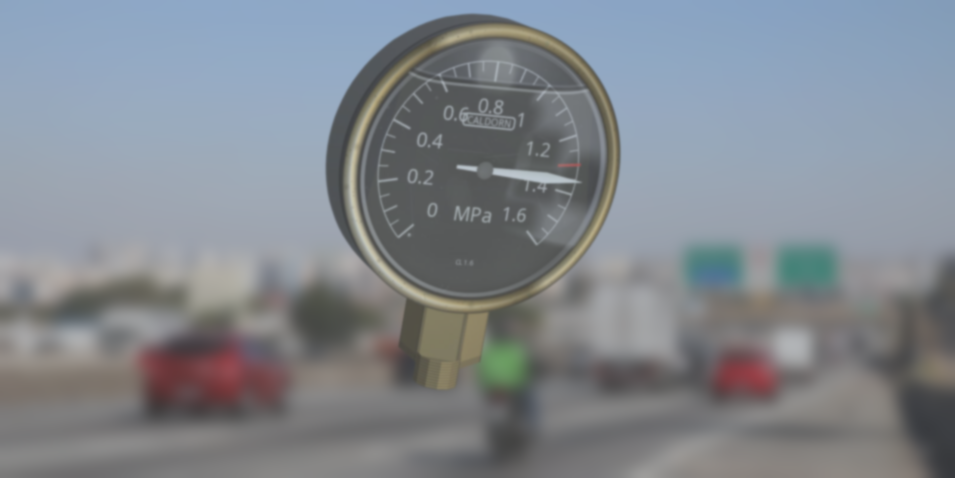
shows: 1.35 MPa
